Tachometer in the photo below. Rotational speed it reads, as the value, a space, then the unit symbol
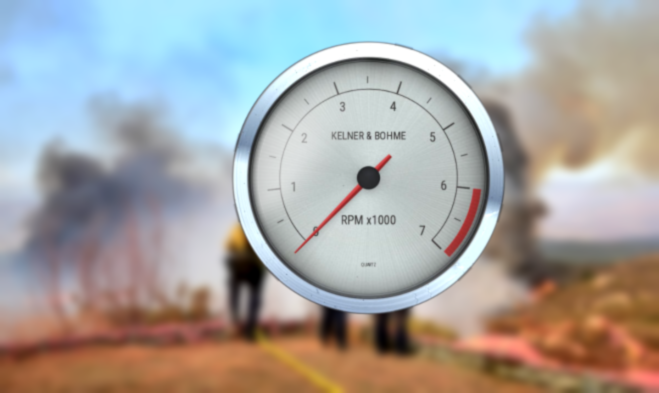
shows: 0 rpm
